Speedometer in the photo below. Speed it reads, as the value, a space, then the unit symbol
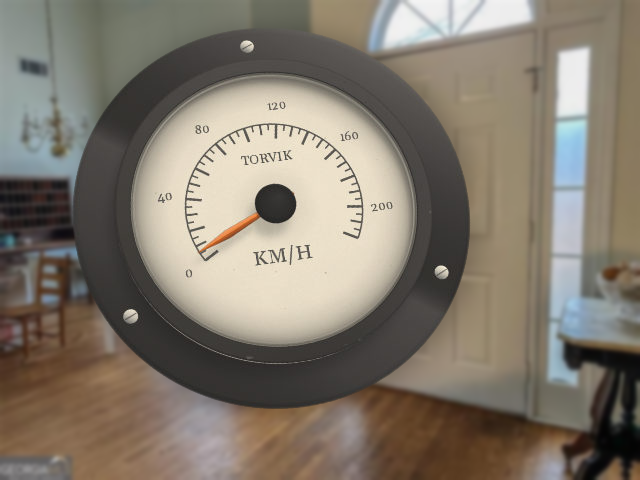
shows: 5 km/h
